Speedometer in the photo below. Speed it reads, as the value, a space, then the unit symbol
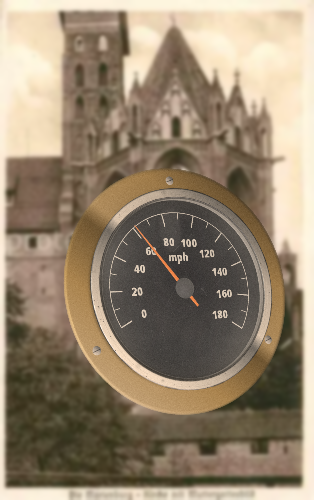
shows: 60 mph
